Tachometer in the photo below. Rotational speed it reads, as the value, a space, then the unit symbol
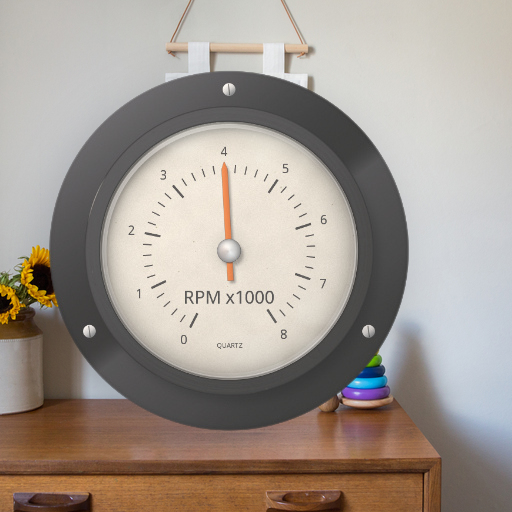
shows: 4000 rpm
